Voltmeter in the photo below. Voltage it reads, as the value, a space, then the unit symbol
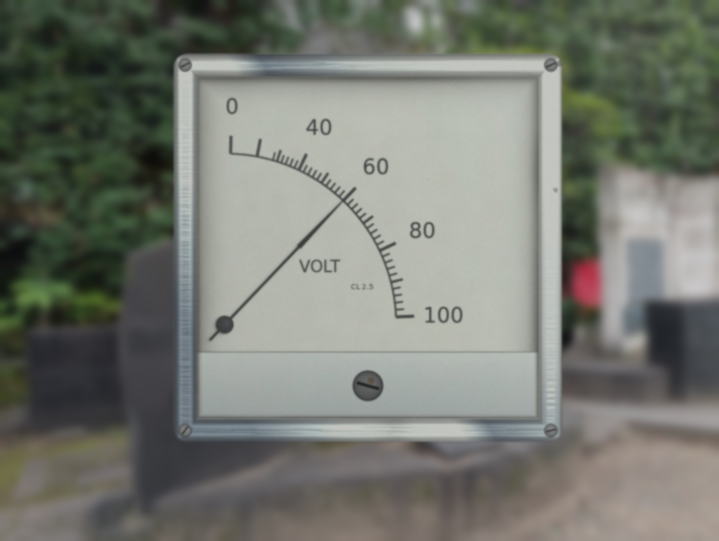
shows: 60 V
